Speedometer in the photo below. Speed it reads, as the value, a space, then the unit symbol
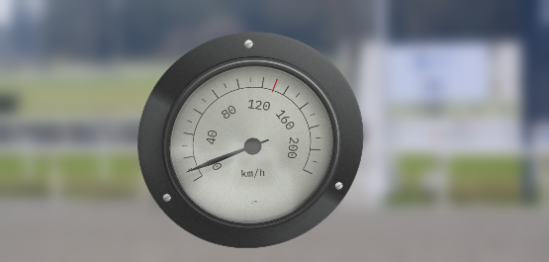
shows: 10 km/h
